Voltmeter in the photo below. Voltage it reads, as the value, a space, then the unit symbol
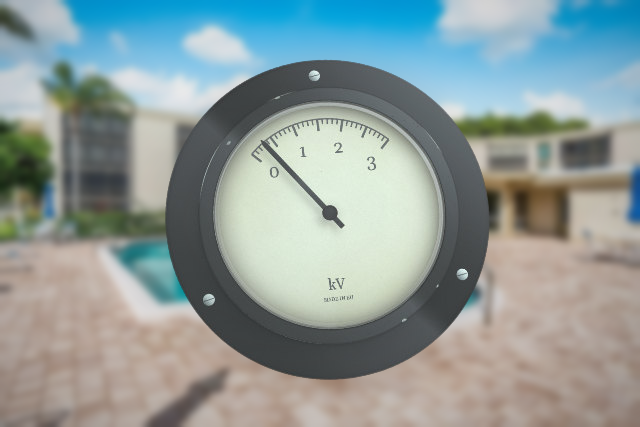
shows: 0.3 kV
